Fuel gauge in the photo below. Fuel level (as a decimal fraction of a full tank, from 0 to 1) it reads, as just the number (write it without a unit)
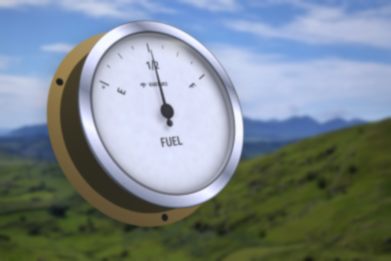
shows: 0.5
